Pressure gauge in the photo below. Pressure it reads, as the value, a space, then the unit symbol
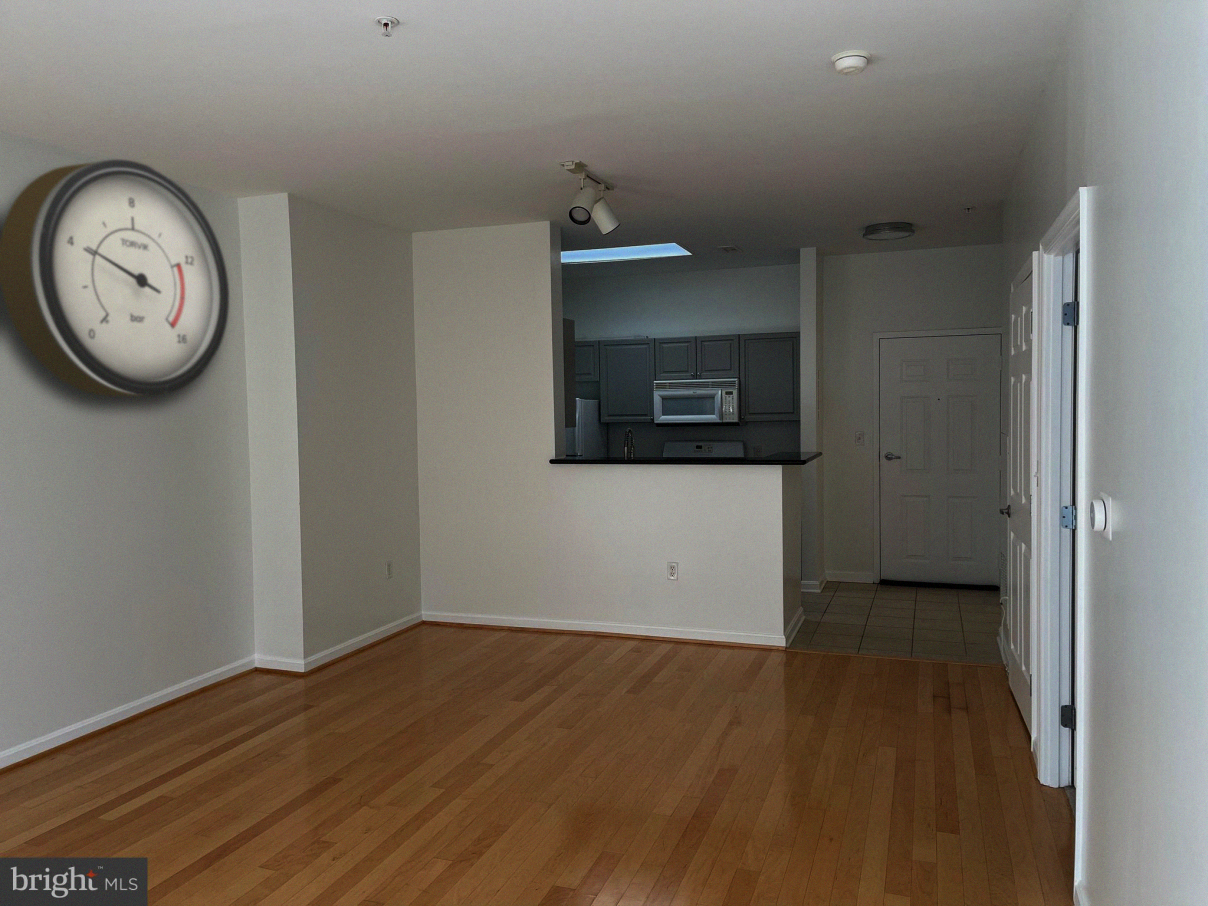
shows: 4 bar
